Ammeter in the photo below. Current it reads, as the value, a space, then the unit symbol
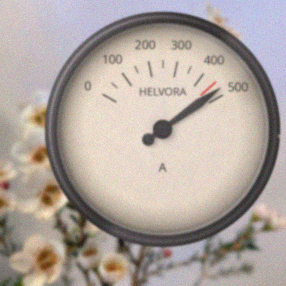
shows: 475 A
